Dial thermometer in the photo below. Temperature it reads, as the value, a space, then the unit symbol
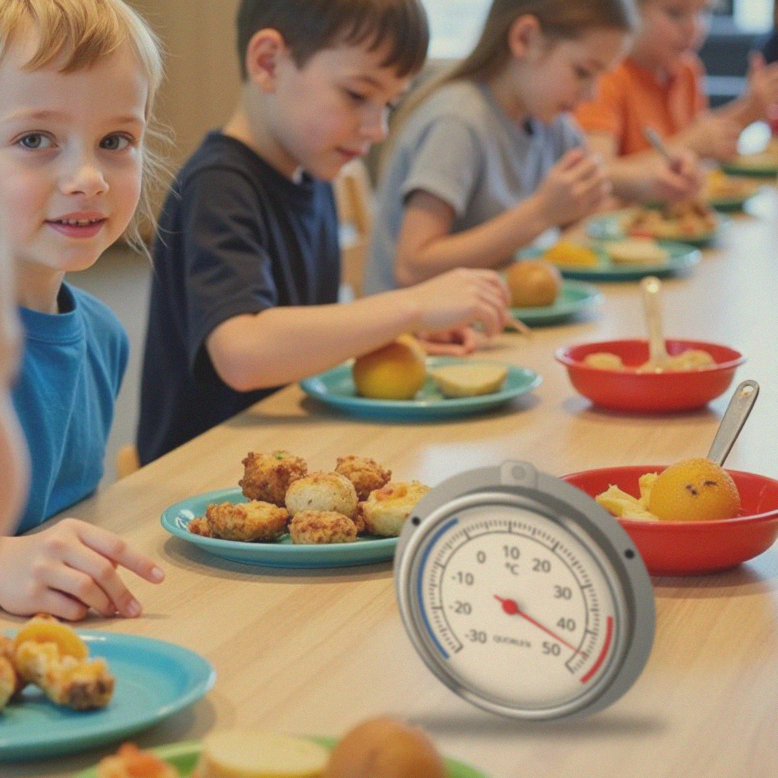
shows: 45 °C
